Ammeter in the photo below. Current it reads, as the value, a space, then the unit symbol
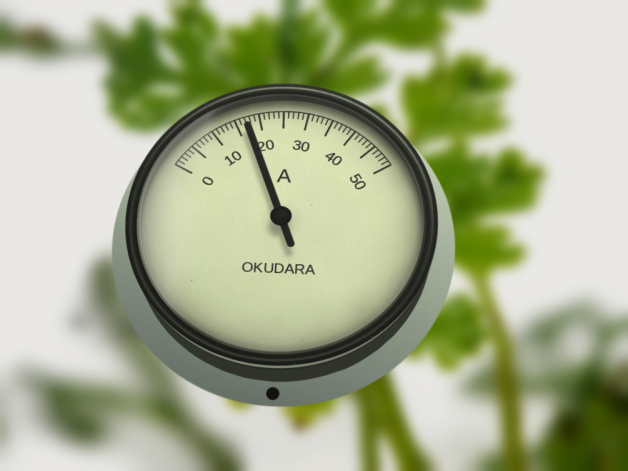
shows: 17 A
